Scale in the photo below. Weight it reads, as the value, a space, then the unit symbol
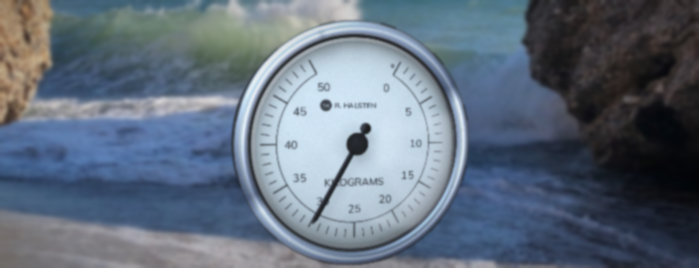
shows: 30 kg
